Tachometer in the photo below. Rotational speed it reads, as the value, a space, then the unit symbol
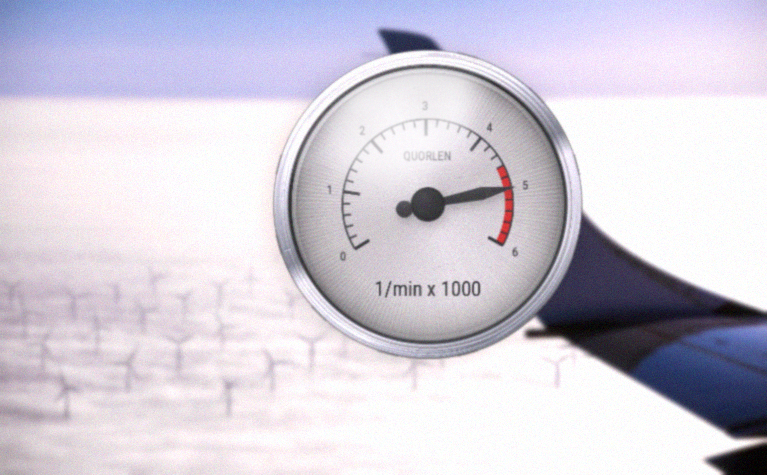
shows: 5000 rpm
